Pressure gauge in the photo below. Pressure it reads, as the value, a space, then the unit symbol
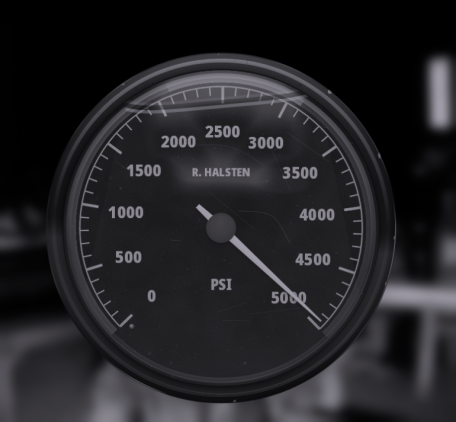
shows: 4950 psi
